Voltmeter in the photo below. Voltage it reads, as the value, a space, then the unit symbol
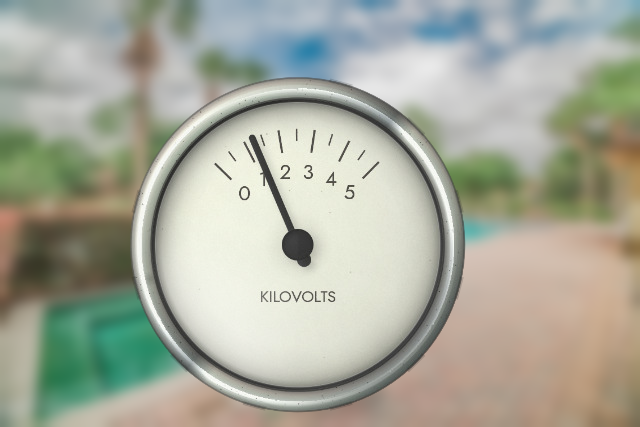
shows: 1.25 kV
